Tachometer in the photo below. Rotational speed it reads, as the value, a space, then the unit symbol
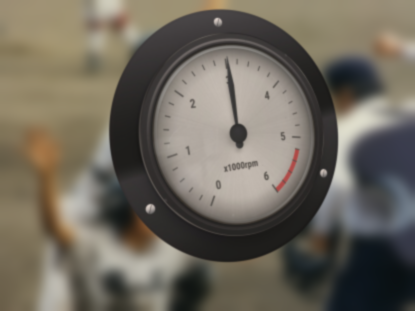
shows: 3000 rpm
